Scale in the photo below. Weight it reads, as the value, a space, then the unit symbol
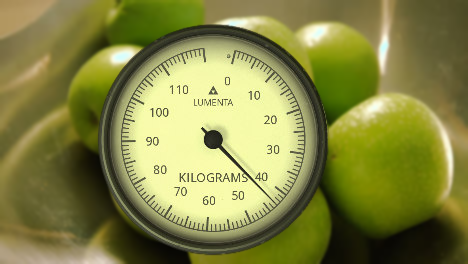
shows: 43 kg
